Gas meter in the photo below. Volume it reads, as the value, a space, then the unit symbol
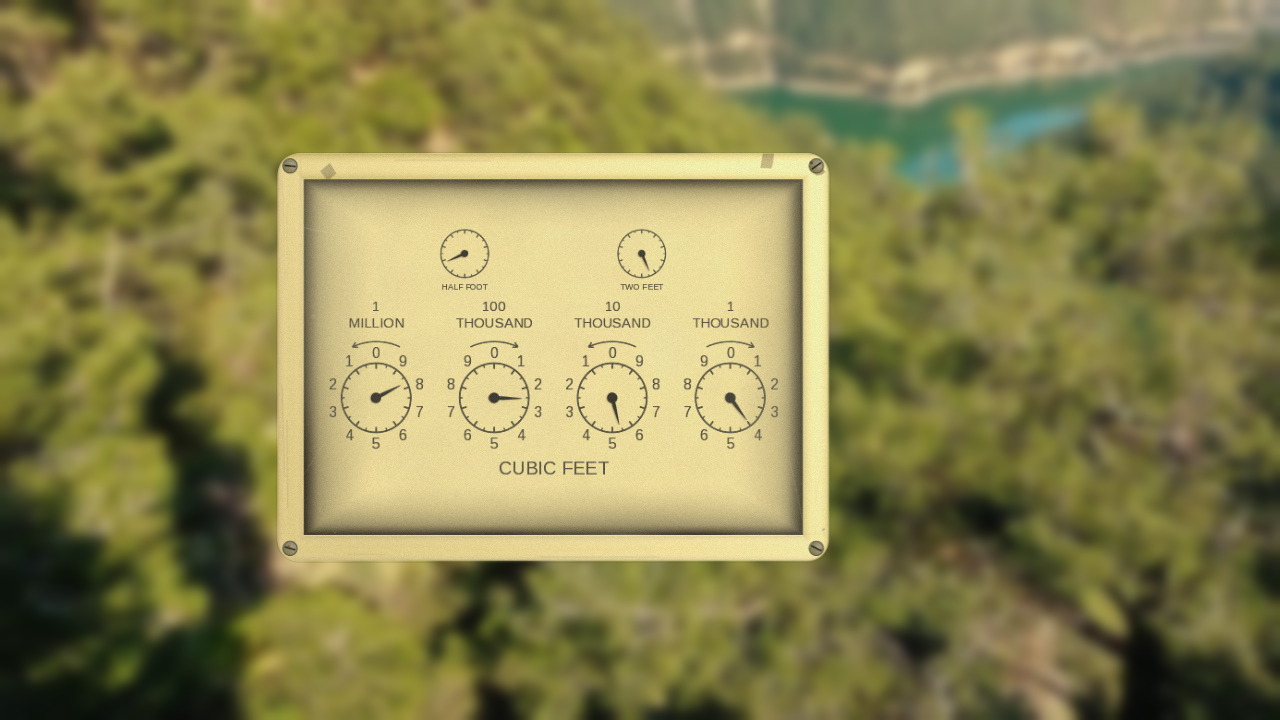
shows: 825400 ft³
